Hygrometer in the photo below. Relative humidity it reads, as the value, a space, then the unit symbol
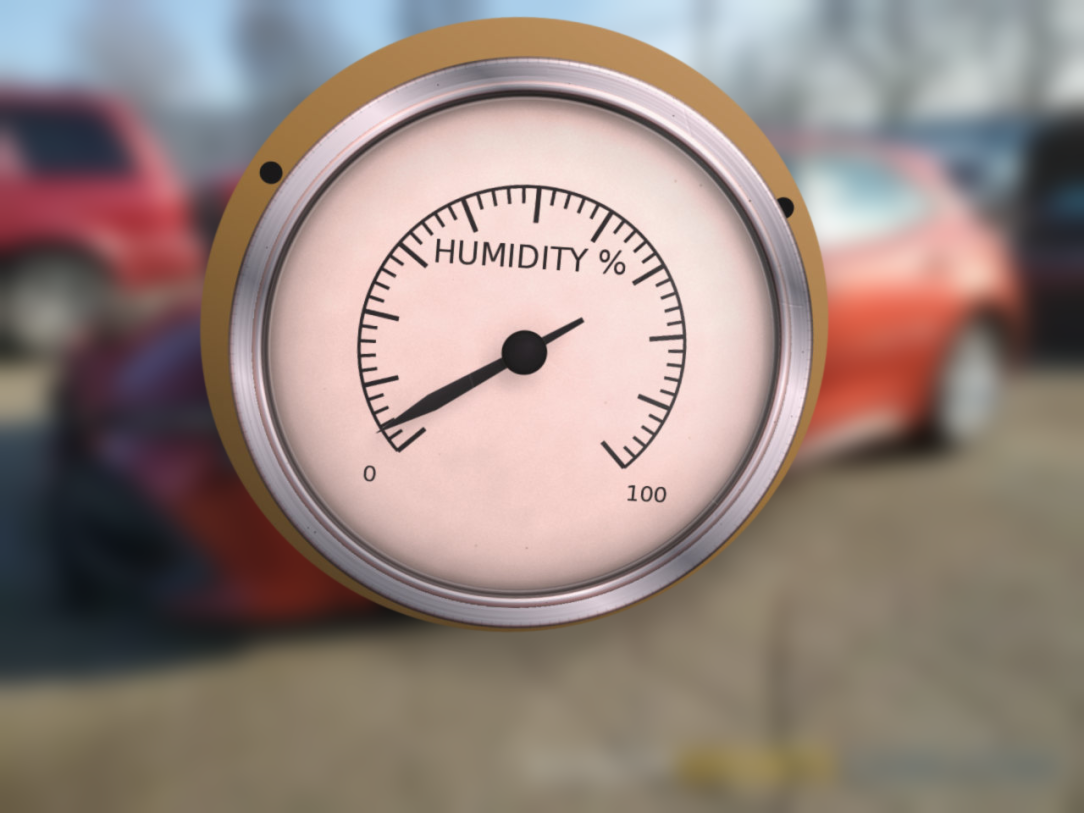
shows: 4 %
